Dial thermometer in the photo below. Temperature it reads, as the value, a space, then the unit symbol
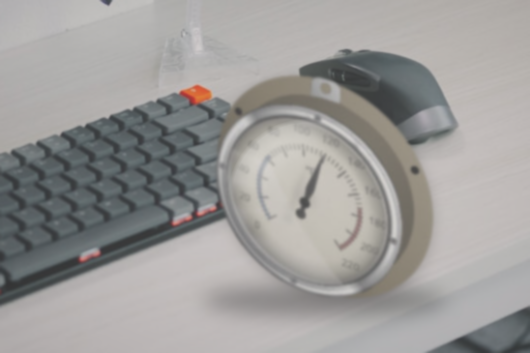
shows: 120 °F
